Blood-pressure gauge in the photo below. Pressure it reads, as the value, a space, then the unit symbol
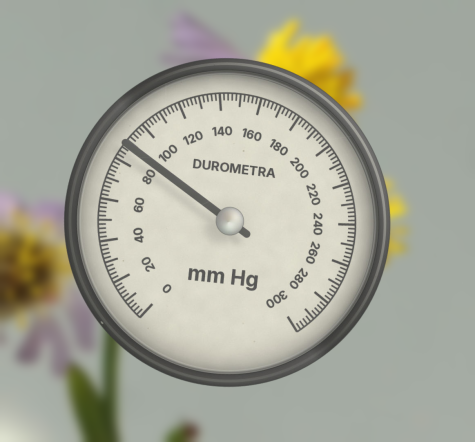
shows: 88 mmHg
